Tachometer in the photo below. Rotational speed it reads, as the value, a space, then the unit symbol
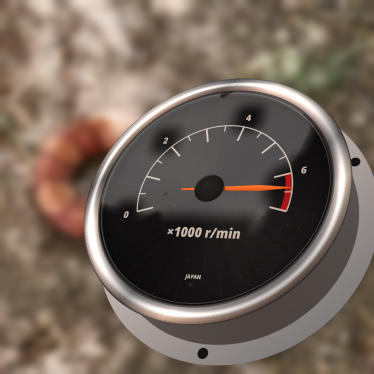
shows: 6500 rpm
